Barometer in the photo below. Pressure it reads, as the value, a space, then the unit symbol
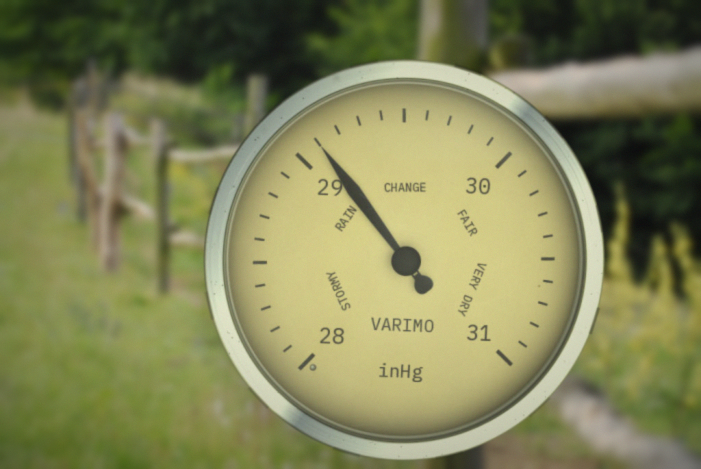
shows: 29.1 inHg
